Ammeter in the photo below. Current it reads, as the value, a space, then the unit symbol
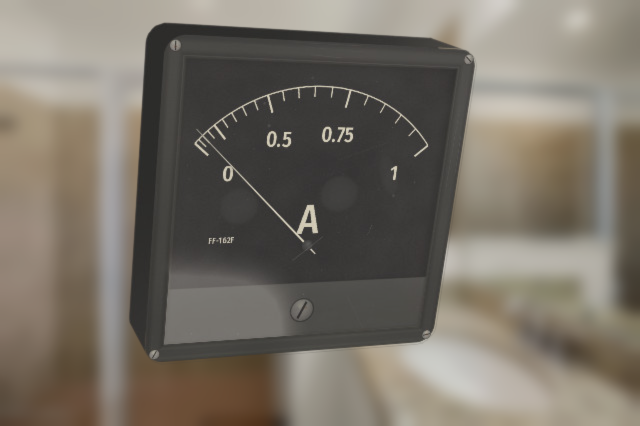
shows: 0.15 A
